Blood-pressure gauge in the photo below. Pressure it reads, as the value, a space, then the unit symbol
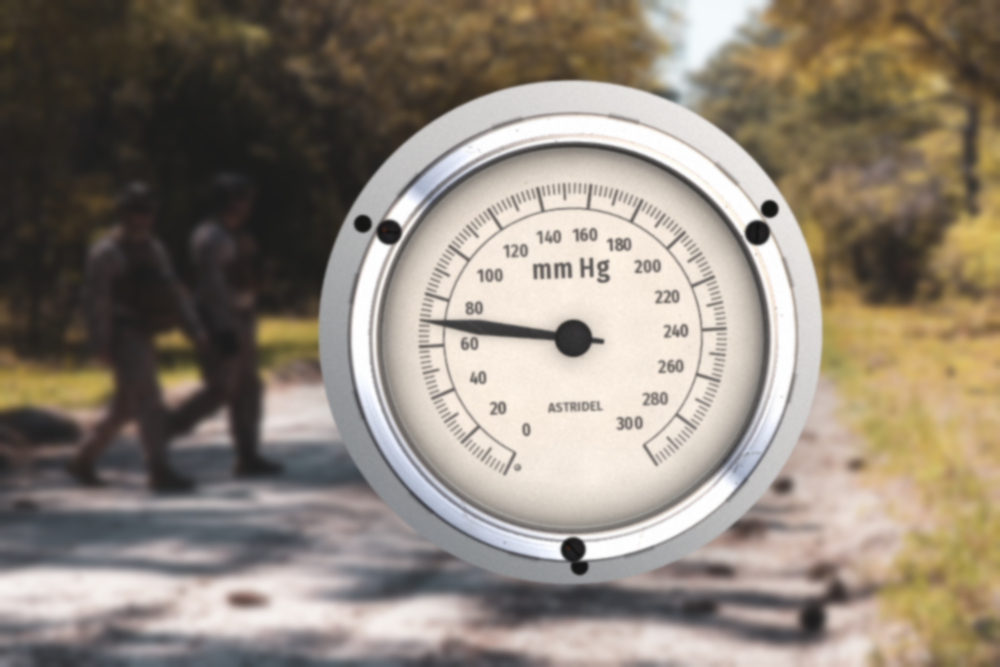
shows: 70 mmHg
